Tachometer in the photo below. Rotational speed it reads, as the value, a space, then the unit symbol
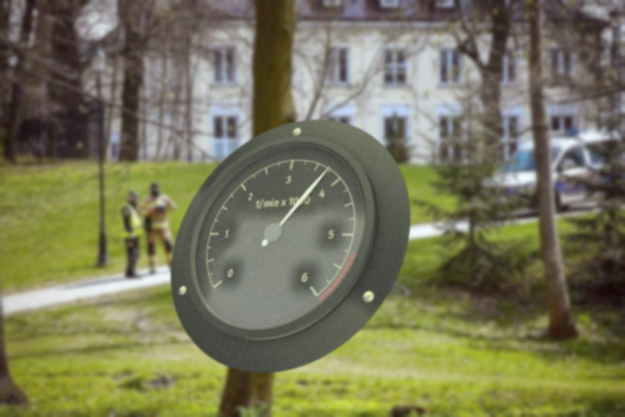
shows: 3750 rpm
